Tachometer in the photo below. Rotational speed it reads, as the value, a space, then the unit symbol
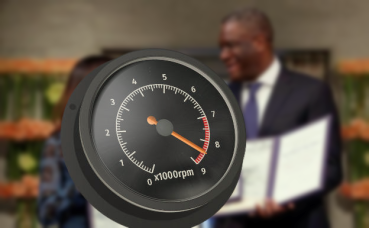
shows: 8500 rpm
